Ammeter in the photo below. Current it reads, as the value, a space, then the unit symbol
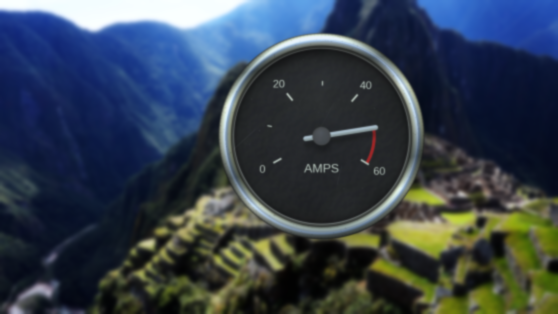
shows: 50 A
